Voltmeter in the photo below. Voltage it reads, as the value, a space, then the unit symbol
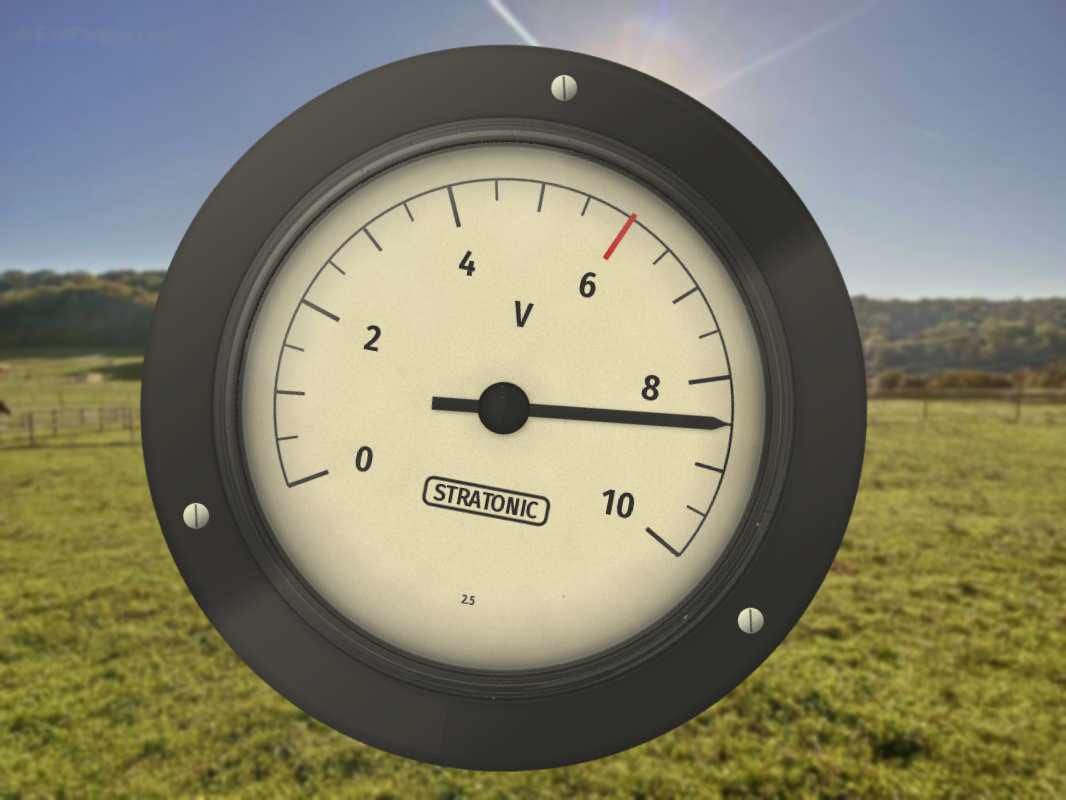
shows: 8.5 V
